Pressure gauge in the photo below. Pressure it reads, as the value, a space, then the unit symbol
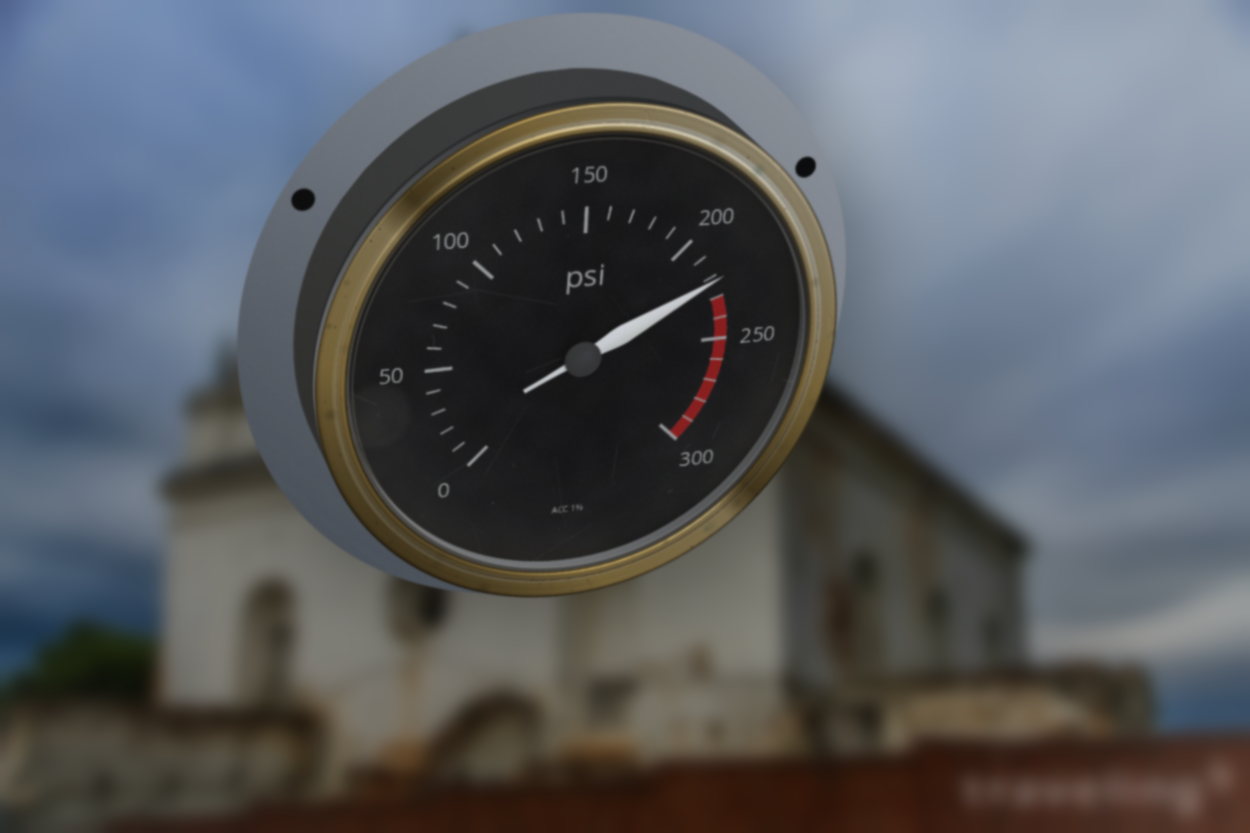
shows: 220 psi
